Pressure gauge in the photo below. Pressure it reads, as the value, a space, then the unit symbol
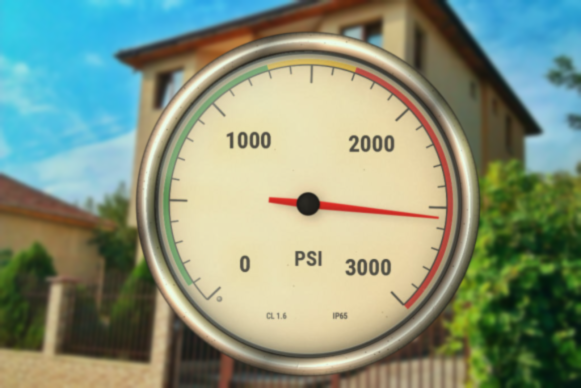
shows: 2550 psi
